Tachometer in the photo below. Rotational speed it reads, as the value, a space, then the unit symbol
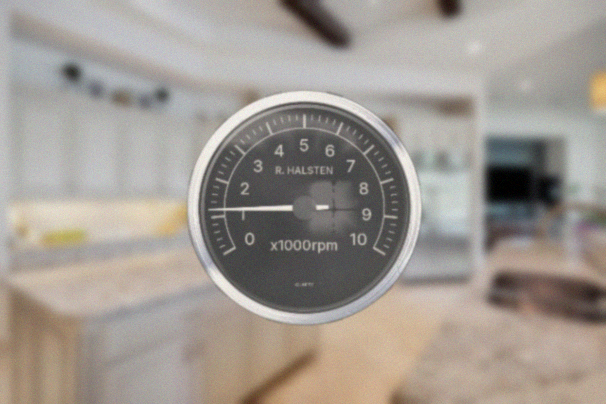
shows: 1200 rpm
